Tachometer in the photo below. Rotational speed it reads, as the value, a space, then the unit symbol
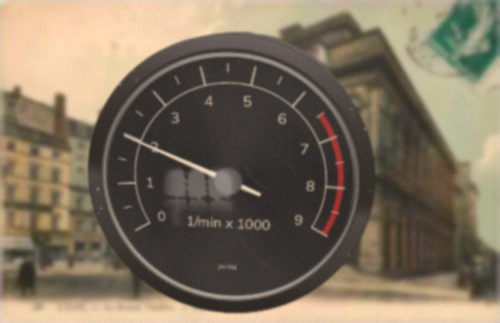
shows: 2000 rpm
